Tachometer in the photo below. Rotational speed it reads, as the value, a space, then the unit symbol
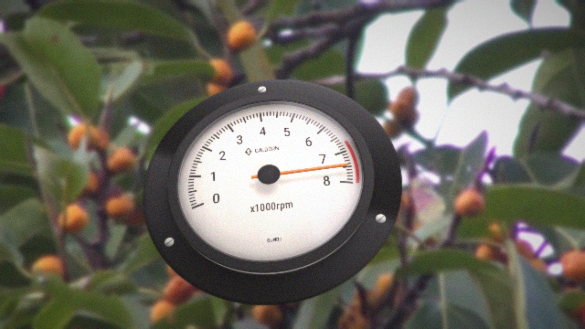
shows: 7500 rpm
